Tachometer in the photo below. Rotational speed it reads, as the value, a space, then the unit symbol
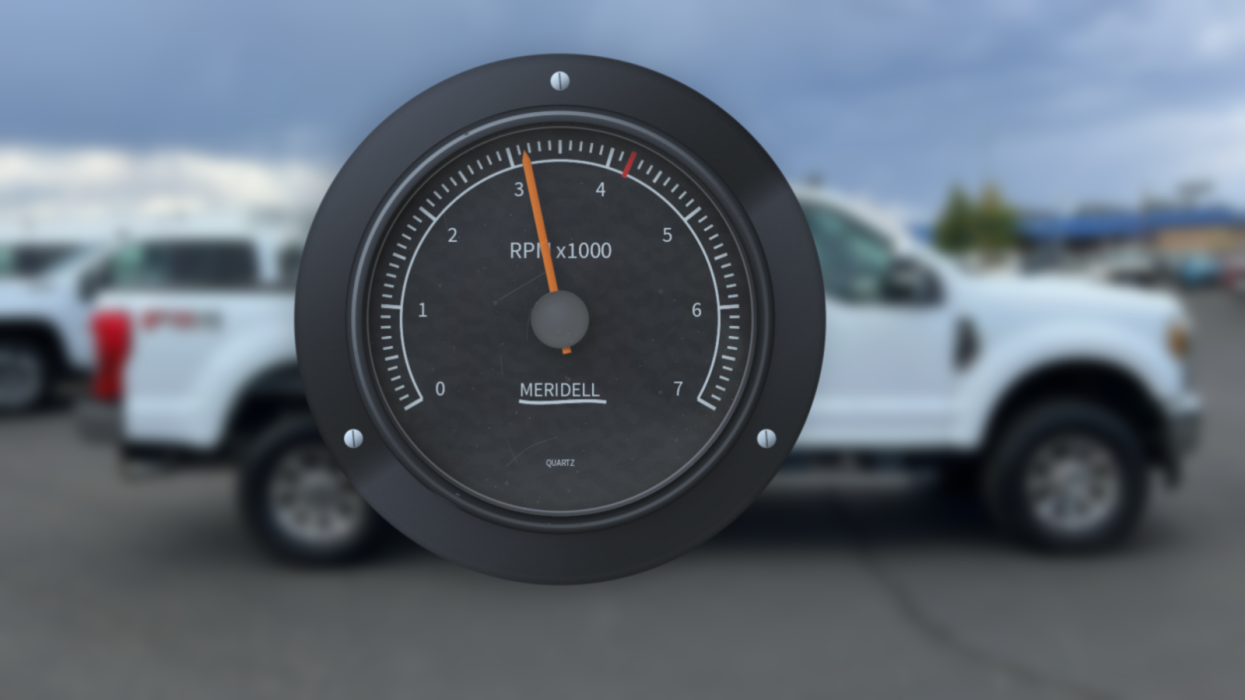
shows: 3150 rpm
